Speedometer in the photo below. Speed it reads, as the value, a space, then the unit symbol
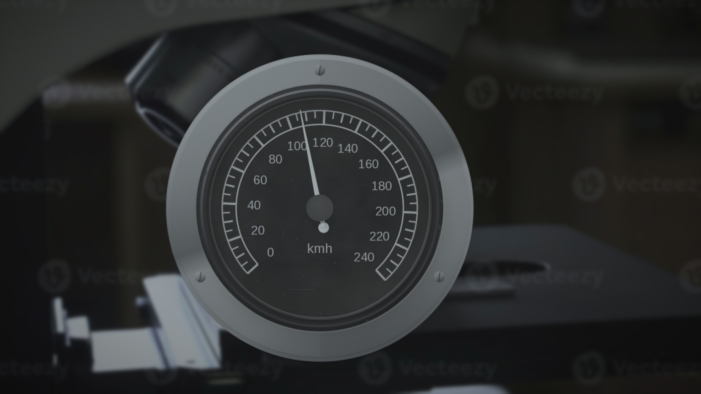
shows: 107.5 km/h
